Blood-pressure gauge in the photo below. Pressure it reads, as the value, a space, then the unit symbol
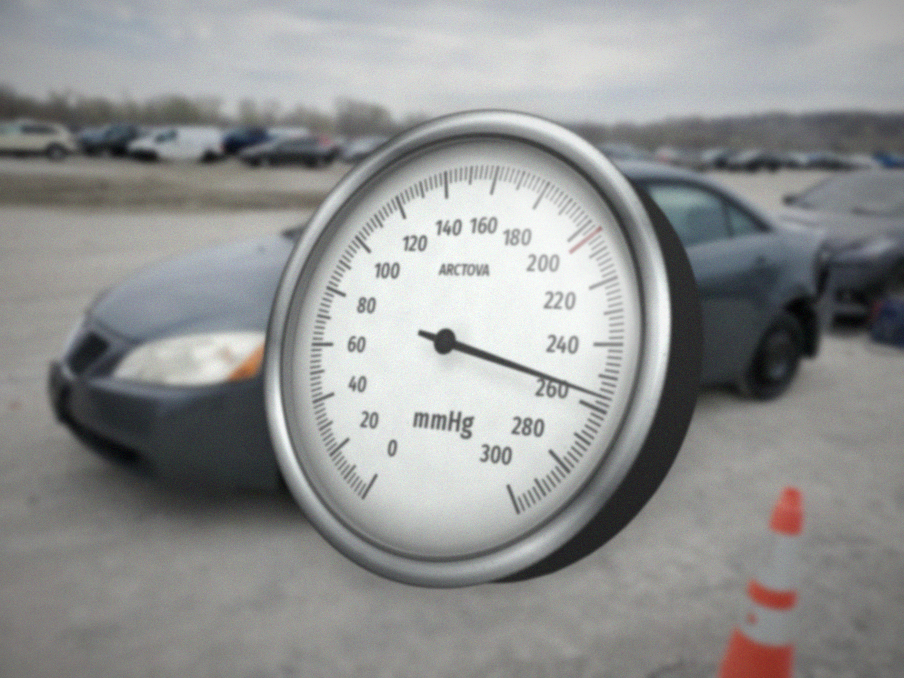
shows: 256 mmHg
